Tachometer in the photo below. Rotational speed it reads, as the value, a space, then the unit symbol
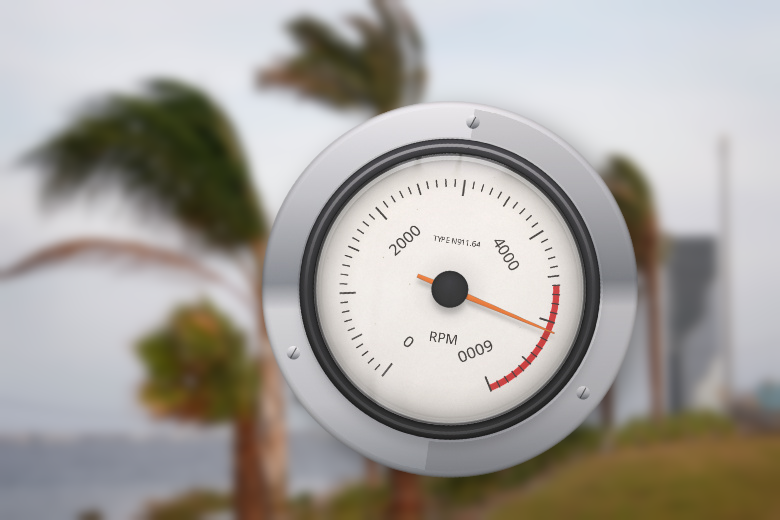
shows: 5100 rpm
